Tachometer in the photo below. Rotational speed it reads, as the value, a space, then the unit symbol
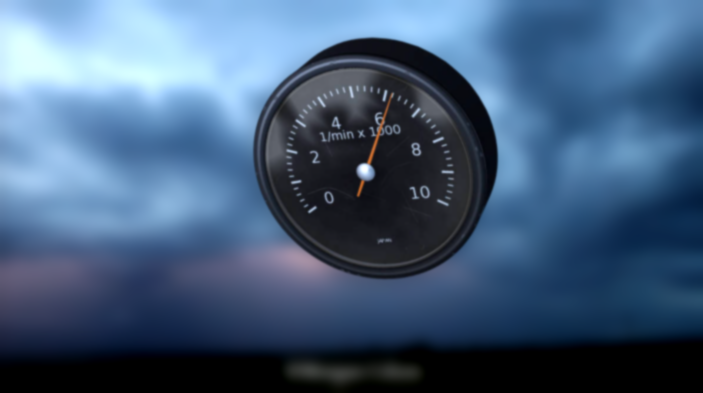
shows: 6200 rpm
